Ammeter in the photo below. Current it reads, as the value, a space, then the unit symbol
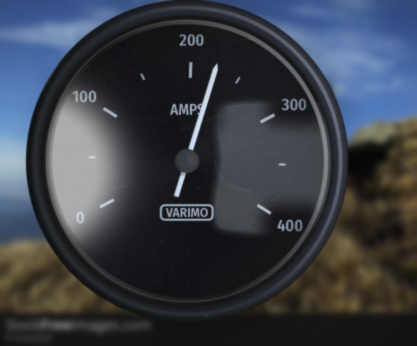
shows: 225 A
